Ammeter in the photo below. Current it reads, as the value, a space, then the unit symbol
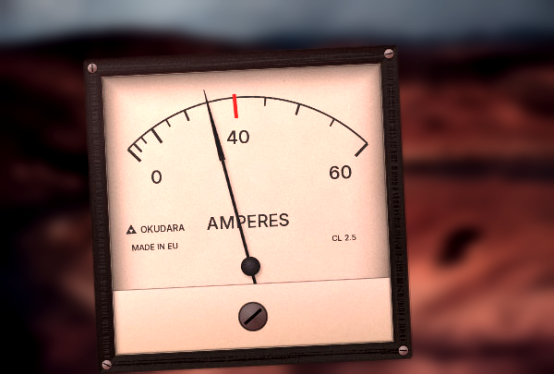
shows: 35 A
